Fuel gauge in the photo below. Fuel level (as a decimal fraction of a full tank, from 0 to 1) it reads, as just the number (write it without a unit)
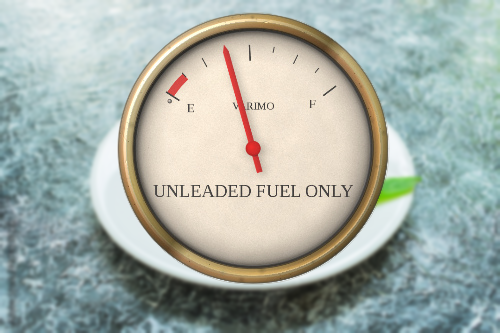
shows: 0.375
